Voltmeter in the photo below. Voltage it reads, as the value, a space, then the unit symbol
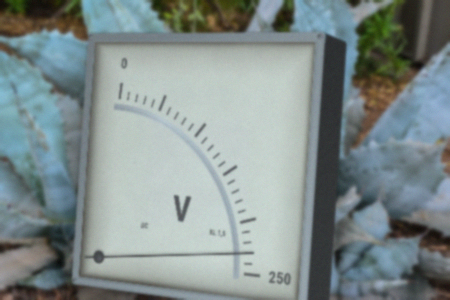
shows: 230 V
